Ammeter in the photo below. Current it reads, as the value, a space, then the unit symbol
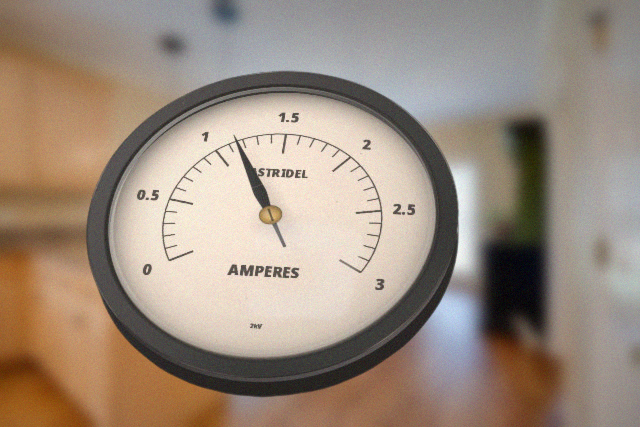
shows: 1.15 A
